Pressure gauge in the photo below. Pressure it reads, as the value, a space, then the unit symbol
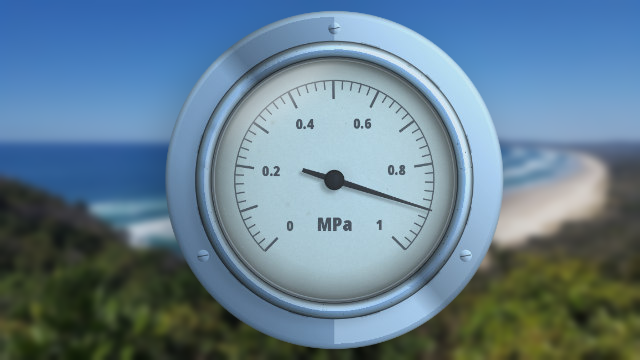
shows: 0.9 MPa
